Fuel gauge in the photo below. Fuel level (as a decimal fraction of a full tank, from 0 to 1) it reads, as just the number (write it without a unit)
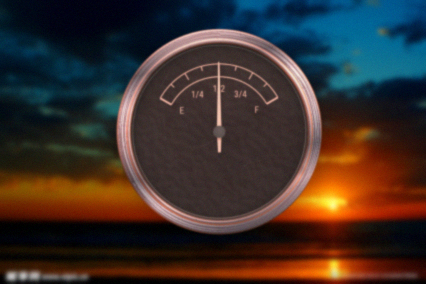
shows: 0.5
